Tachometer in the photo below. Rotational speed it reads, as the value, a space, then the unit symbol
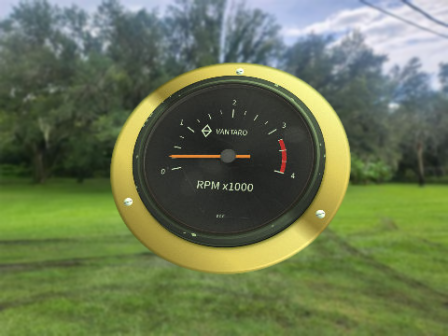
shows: 250 rpm
